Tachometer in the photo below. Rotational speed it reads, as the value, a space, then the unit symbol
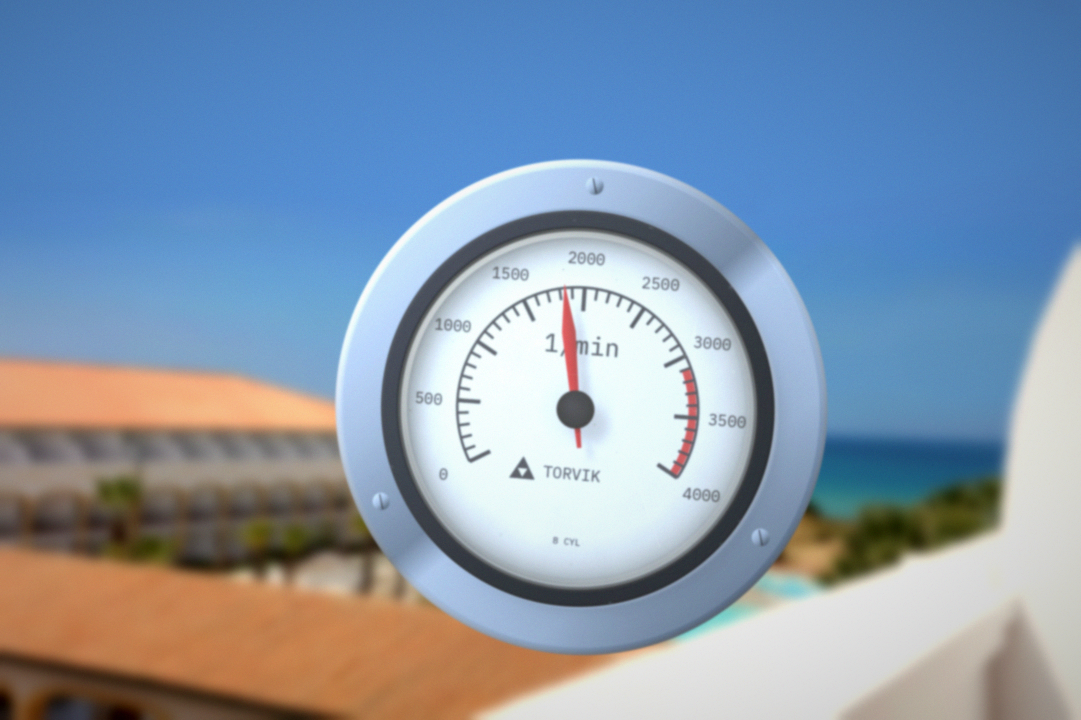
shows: 1850 rpm
